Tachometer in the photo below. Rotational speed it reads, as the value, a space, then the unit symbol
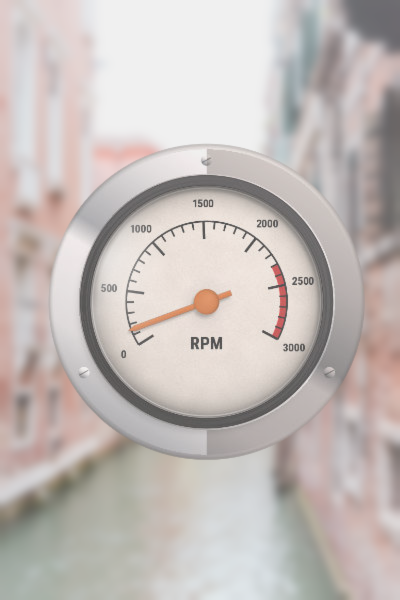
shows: 150 rpm
